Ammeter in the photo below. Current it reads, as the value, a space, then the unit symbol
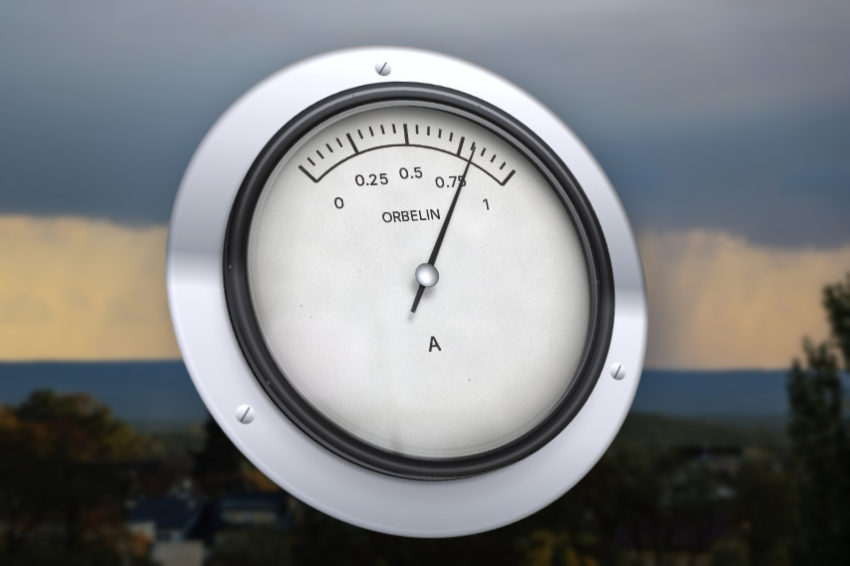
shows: 0.8 A
